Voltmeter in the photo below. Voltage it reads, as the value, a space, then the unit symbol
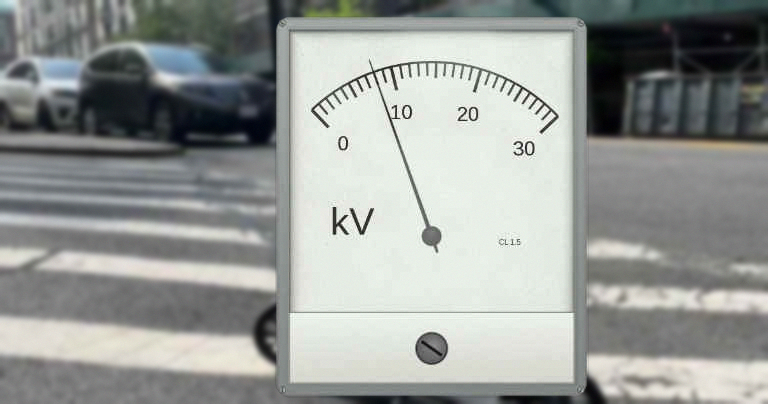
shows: 8 kV
